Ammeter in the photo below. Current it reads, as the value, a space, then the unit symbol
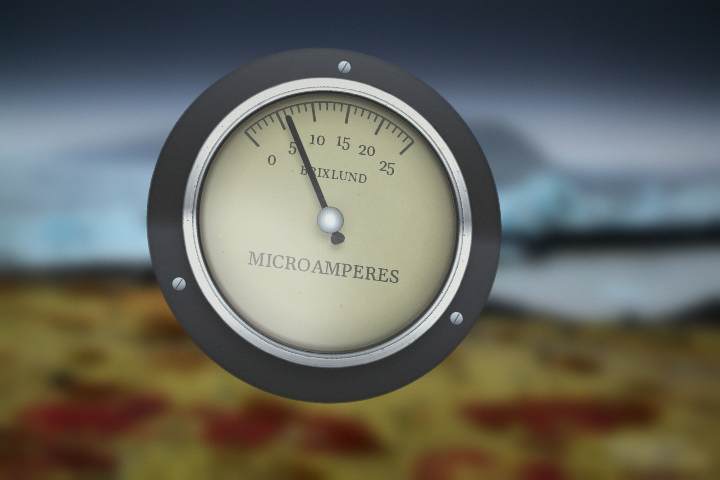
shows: 6 µA
